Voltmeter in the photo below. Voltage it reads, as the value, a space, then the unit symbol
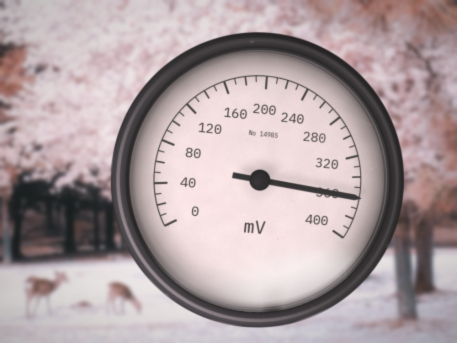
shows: 360 mV
